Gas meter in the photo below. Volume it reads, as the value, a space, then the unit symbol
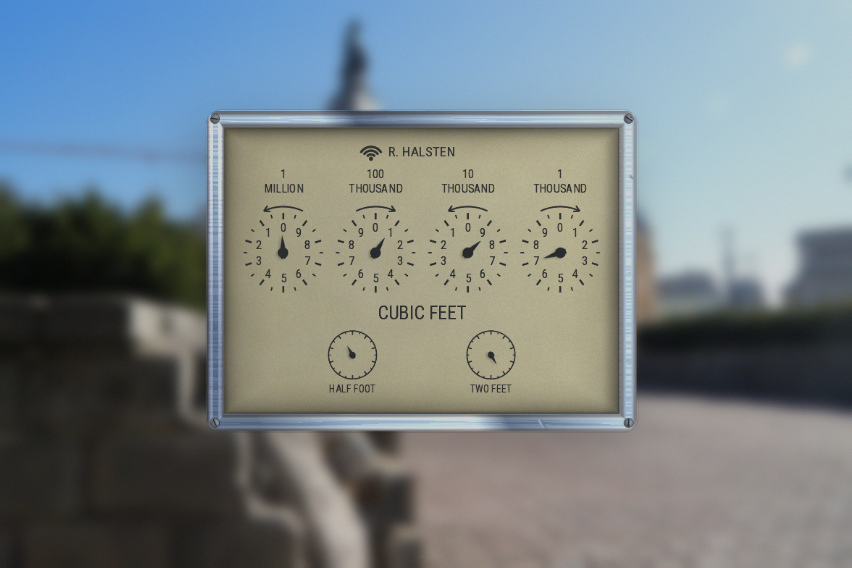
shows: 8700 ft³
